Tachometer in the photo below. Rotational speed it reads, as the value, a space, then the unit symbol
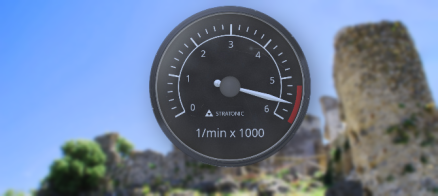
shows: 5600 rpm
